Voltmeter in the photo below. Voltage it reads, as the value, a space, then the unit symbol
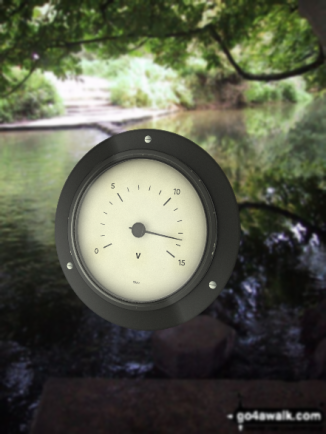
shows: 13.5 V
